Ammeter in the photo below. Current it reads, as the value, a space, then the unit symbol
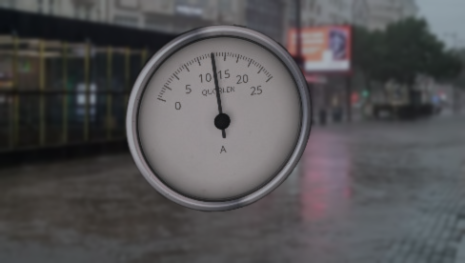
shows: 12.5 A
